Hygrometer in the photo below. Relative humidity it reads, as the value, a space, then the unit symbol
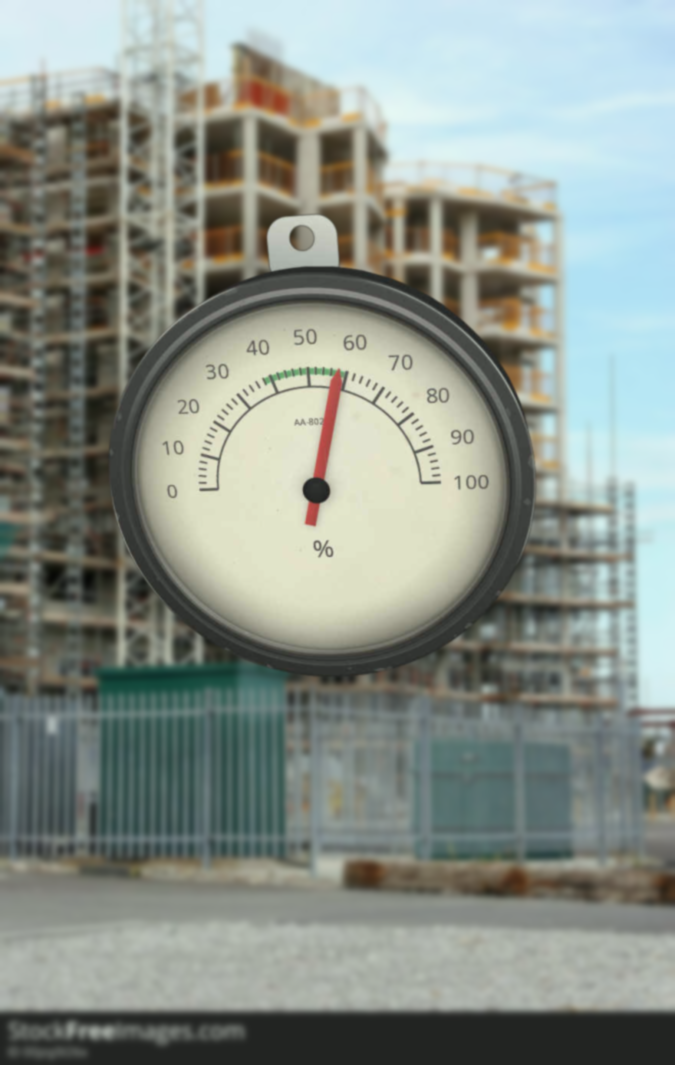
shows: 58 %
